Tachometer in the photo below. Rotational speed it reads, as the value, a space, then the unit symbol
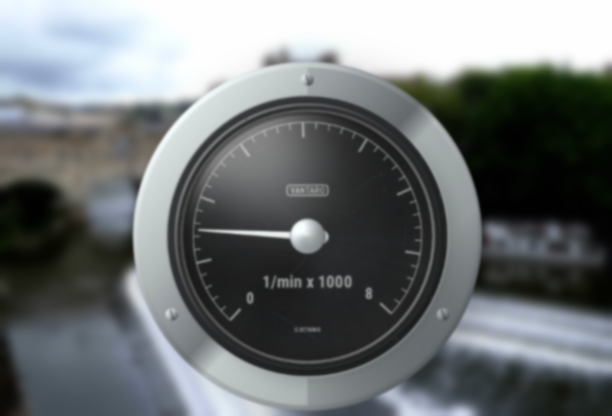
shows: 1500 rpm
